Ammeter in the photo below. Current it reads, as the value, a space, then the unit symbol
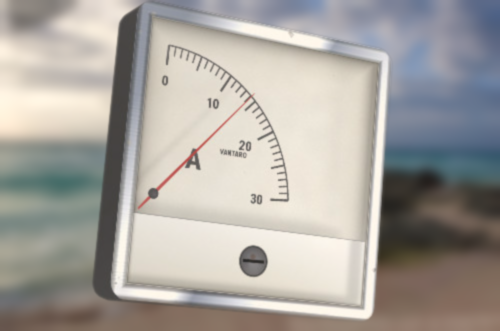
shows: 14 A
